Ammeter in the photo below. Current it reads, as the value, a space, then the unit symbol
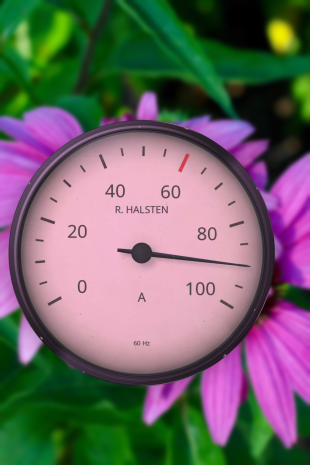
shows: 90 A
